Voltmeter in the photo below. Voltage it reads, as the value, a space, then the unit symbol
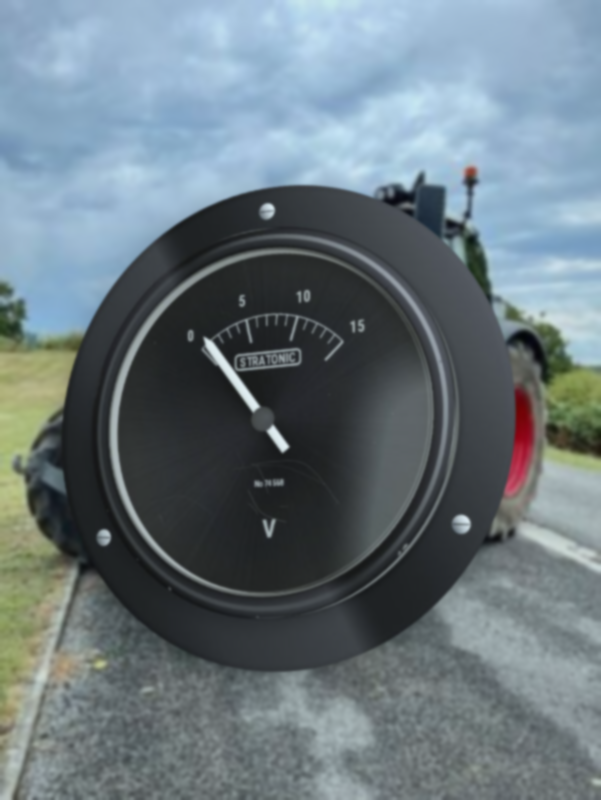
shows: 1 V
